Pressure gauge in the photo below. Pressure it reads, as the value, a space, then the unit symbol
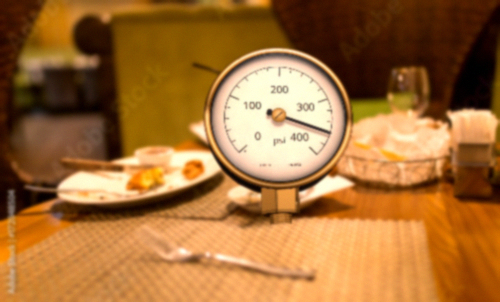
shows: 360 psi
